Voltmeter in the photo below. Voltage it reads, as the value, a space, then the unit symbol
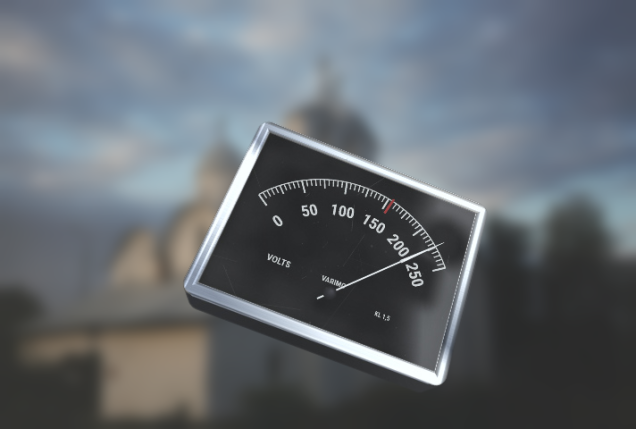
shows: 225 V
